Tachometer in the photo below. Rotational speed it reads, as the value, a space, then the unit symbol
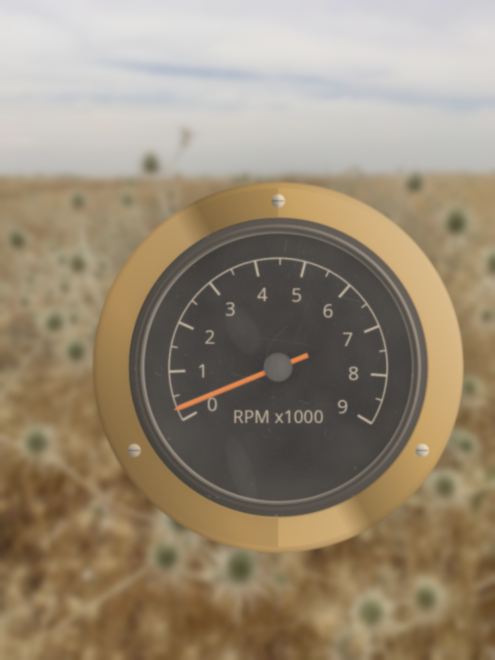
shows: 250 rpm
